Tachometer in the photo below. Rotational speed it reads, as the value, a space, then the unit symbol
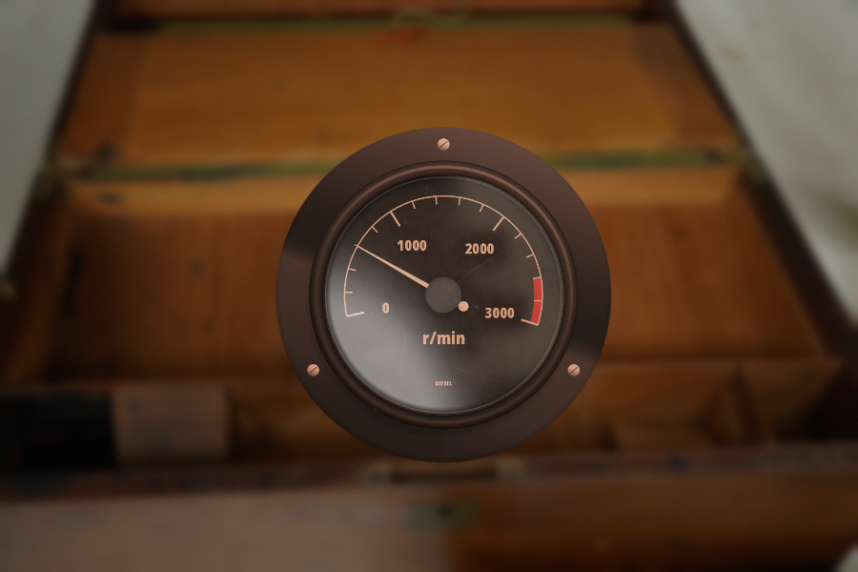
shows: 600 rpm
